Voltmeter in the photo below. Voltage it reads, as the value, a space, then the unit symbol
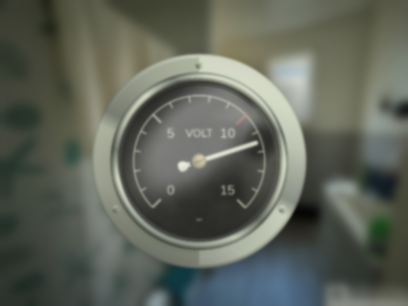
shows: 11.5 V
